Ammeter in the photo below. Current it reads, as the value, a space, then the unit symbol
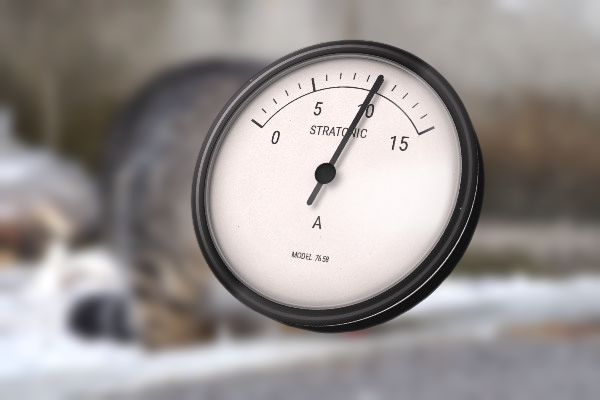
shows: 10 A
